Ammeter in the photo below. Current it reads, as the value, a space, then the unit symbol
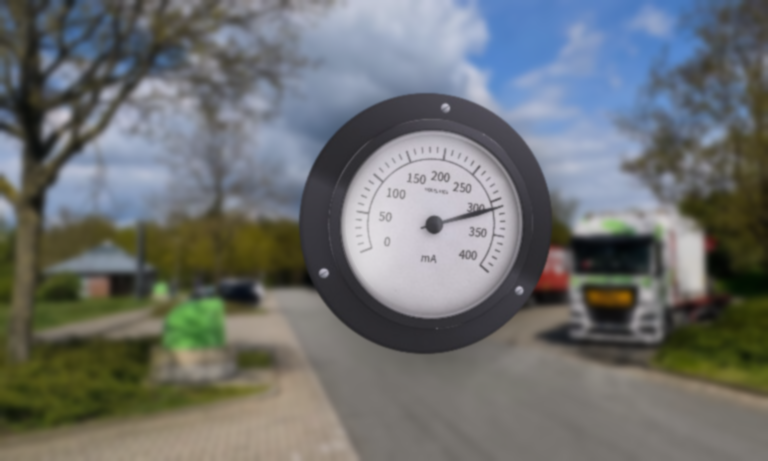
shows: 310 mA
